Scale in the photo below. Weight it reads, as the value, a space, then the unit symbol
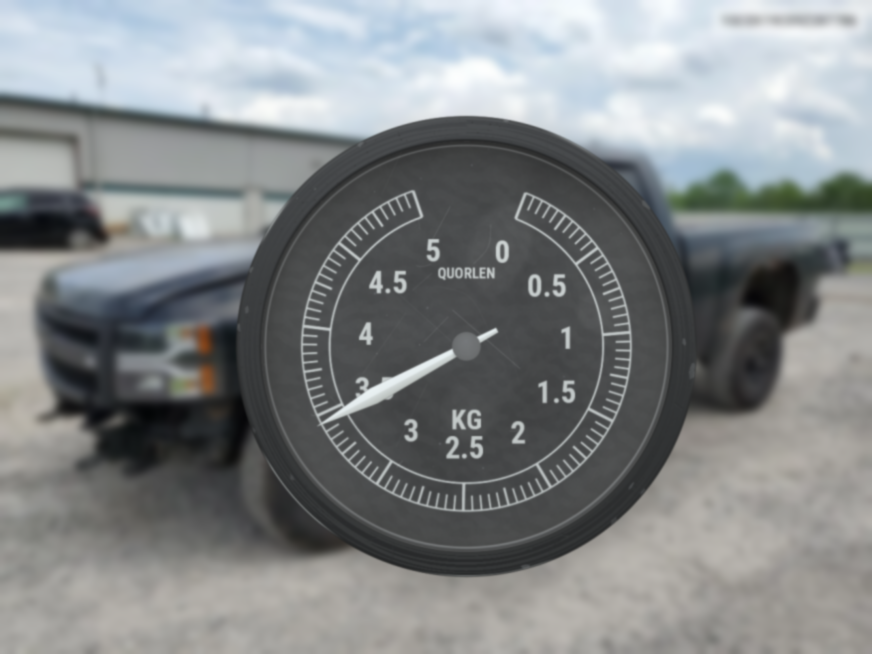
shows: 3.45 kg
